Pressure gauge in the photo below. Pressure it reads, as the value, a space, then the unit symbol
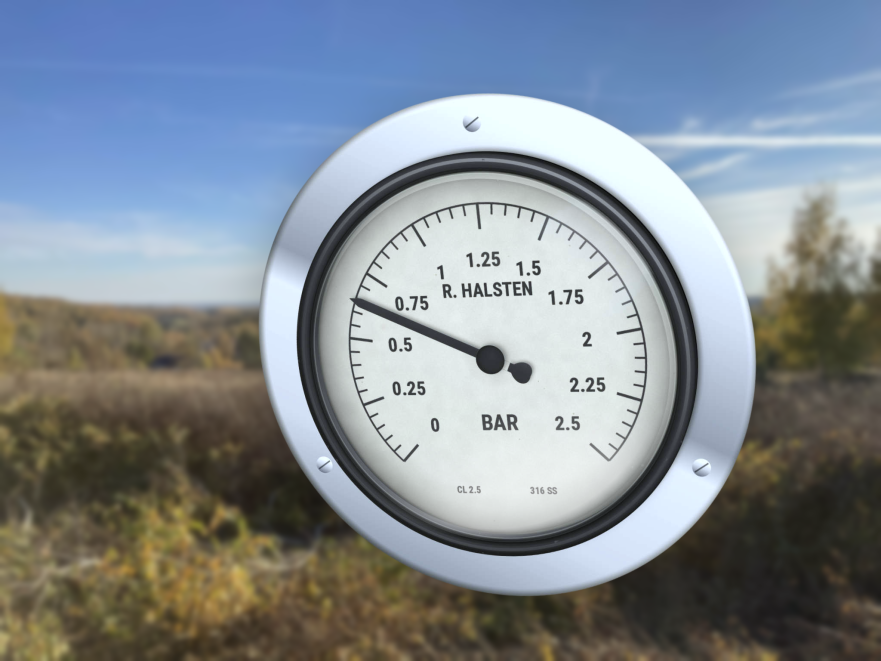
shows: 0.65 bar
